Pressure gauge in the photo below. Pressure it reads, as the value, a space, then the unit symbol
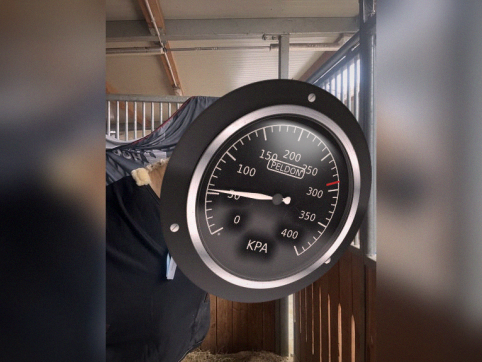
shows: 55 kPa
